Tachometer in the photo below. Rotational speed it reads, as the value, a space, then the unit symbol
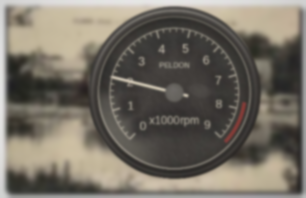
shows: 2000 rpm
